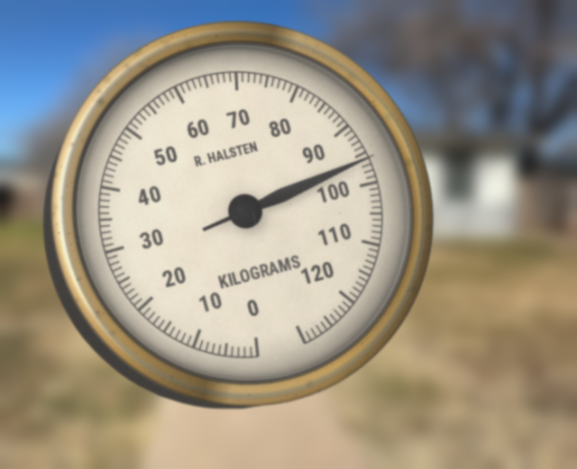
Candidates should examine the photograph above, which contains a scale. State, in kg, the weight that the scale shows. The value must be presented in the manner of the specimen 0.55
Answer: 96
